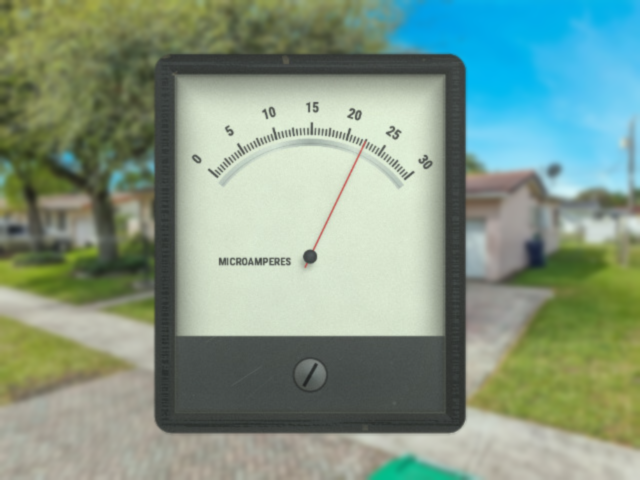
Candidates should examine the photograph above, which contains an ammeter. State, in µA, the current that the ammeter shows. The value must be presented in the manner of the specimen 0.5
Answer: 22.5
